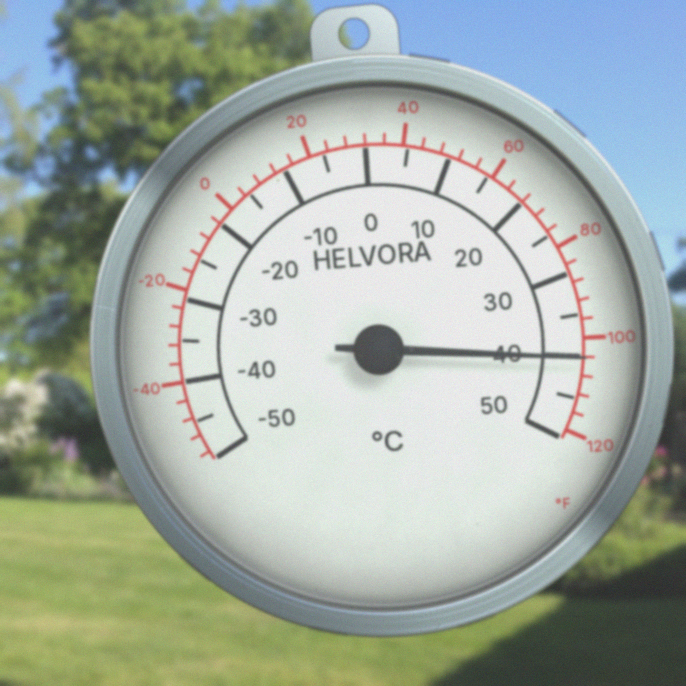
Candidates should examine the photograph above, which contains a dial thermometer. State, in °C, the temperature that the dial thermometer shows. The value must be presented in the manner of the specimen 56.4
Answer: 40
